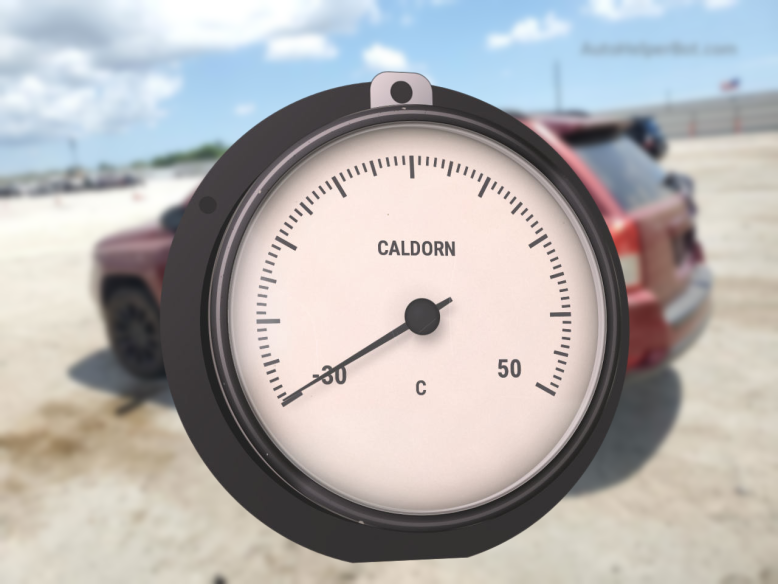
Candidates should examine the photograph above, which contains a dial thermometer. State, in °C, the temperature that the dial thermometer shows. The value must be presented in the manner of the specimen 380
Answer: -29.5
